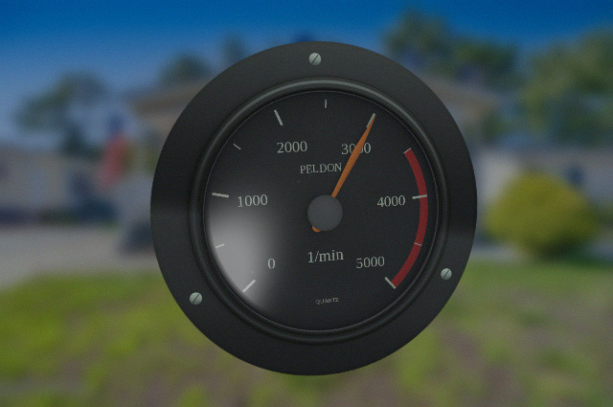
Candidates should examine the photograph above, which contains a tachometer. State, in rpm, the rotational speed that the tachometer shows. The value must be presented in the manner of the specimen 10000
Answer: 3000
